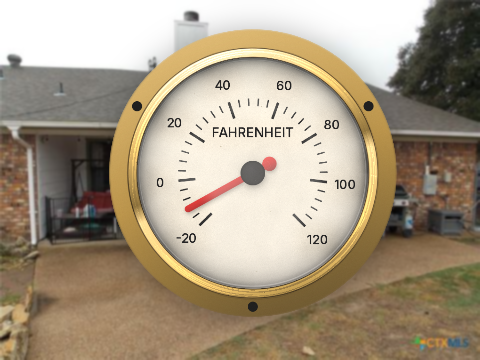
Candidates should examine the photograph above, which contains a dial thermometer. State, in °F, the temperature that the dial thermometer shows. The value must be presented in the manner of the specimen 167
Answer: -12
